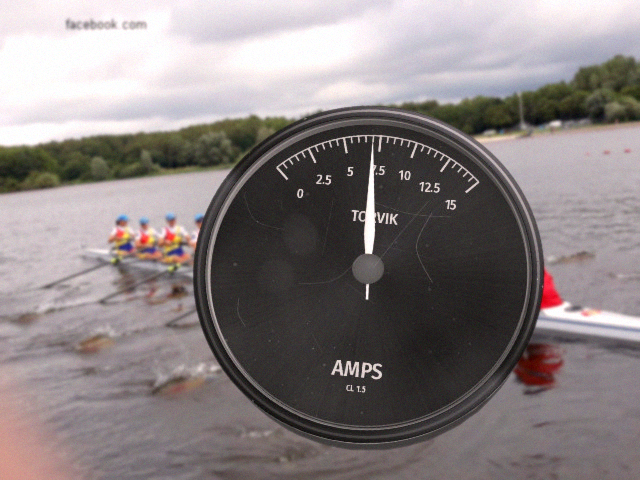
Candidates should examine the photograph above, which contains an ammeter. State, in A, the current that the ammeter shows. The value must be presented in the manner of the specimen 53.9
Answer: 7
